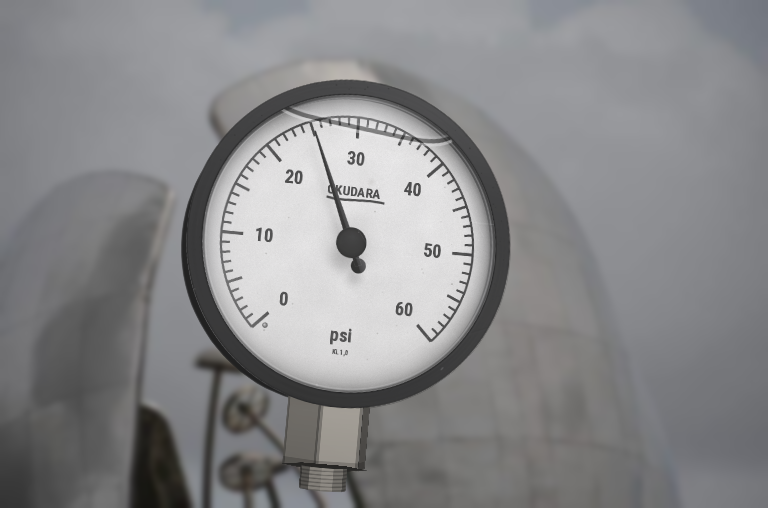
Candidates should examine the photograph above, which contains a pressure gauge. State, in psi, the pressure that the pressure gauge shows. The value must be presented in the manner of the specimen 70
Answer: 25
